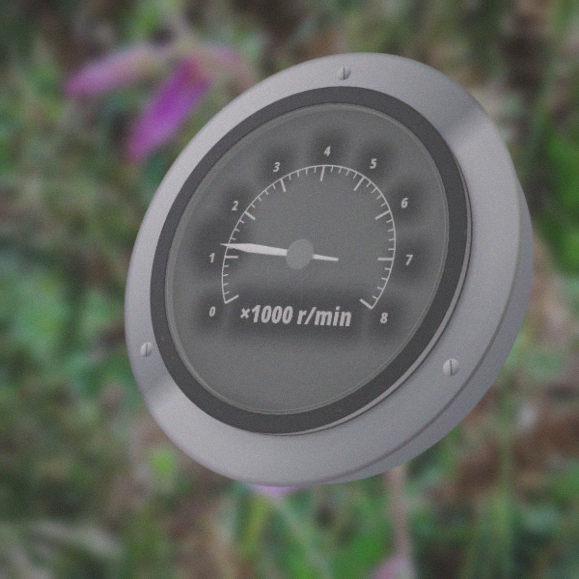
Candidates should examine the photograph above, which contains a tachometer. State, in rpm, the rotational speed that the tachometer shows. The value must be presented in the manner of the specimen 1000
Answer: 1200
